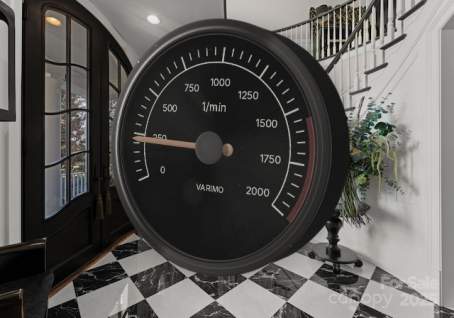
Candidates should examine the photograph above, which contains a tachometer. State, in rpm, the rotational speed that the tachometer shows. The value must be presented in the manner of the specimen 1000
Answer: 225
